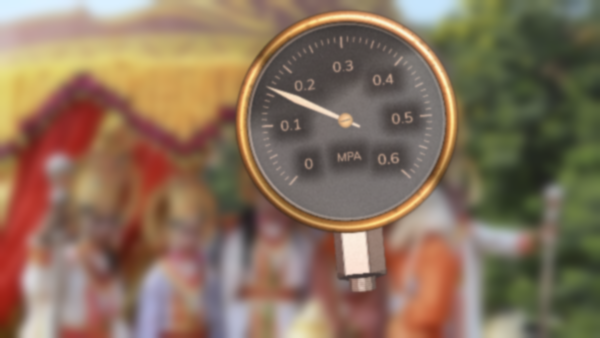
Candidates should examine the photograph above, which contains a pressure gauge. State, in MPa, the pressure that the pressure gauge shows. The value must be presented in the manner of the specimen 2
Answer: 0.16
